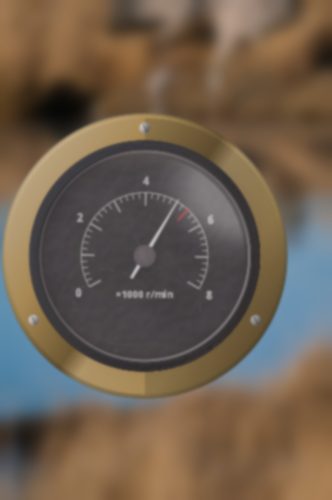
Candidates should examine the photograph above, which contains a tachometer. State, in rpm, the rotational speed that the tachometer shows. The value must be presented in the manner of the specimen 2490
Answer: 5000
